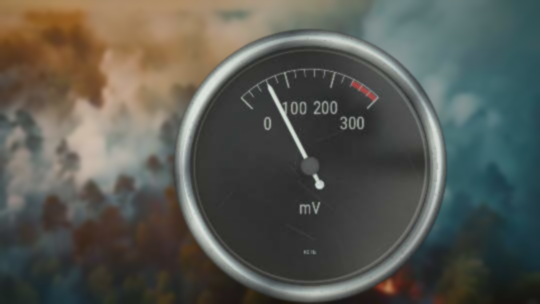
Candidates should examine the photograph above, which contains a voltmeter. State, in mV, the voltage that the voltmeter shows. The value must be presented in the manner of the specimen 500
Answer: 60
